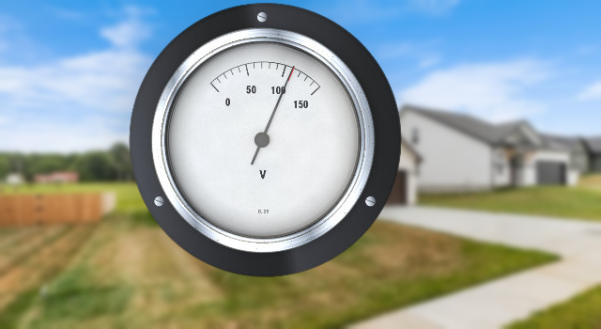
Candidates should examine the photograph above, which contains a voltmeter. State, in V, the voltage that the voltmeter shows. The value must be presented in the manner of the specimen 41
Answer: 110
